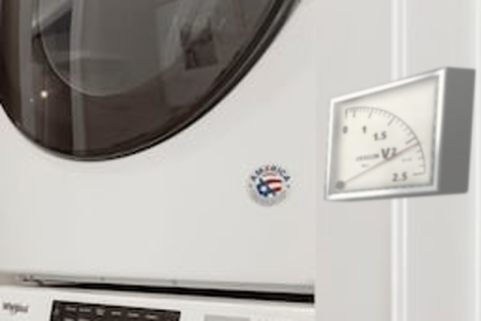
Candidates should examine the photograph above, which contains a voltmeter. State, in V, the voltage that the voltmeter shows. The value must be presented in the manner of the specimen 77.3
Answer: 2.1
